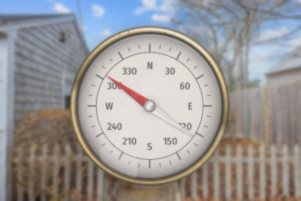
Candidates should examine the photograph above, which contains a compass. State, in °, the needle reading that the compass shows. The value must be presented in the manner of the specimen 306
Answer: 305
